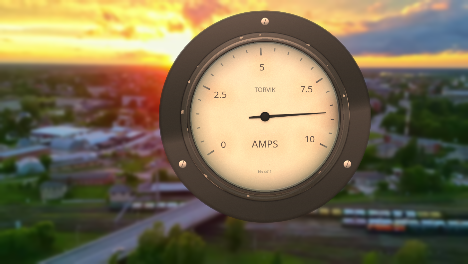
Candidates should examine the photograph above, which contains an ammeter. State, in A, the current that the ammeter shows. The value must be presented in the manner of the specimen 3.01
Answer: 8.75
